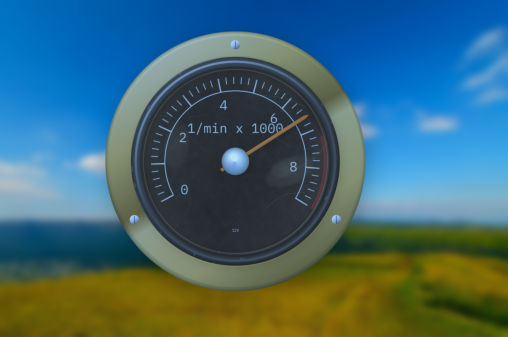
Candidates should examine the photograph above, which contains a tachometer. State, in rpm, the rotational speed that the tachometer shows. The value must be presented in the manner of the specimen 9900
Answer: 6600
